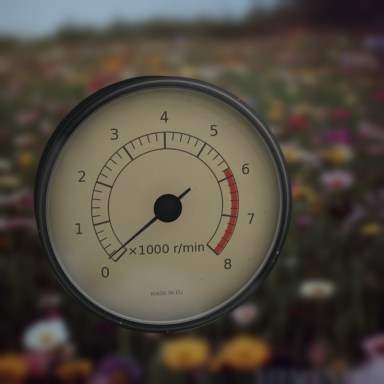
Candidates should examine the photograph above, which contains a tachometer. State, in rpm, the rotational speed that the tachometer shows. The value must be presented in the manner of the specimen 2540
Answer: 200
